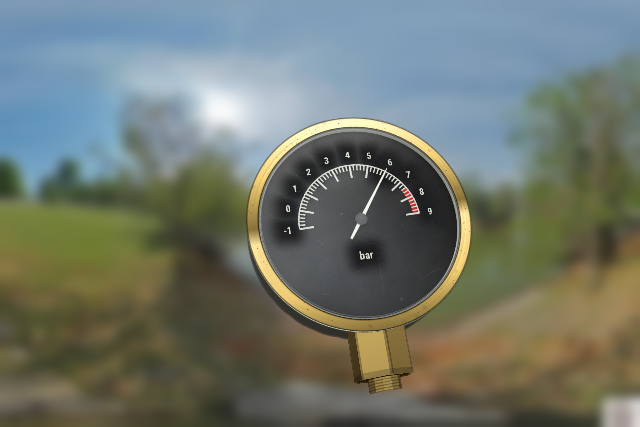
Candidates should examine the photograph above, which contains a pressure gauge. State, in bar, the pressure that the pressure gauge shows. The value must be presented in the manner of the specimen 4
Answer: 6
